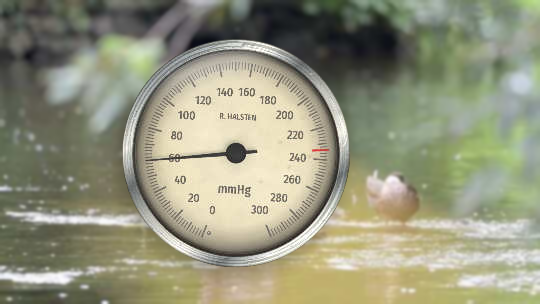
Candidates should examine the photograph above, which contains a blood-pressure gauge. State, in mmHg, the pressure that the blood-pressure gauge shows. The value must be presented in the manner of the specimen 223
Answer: 60
